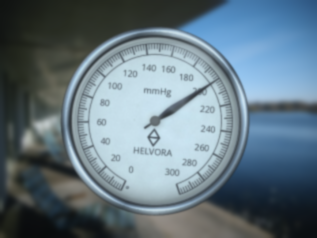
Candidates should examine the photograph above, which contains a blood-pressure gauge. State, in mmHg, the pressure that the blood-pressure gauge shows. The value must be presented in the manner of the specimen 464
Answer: 200
